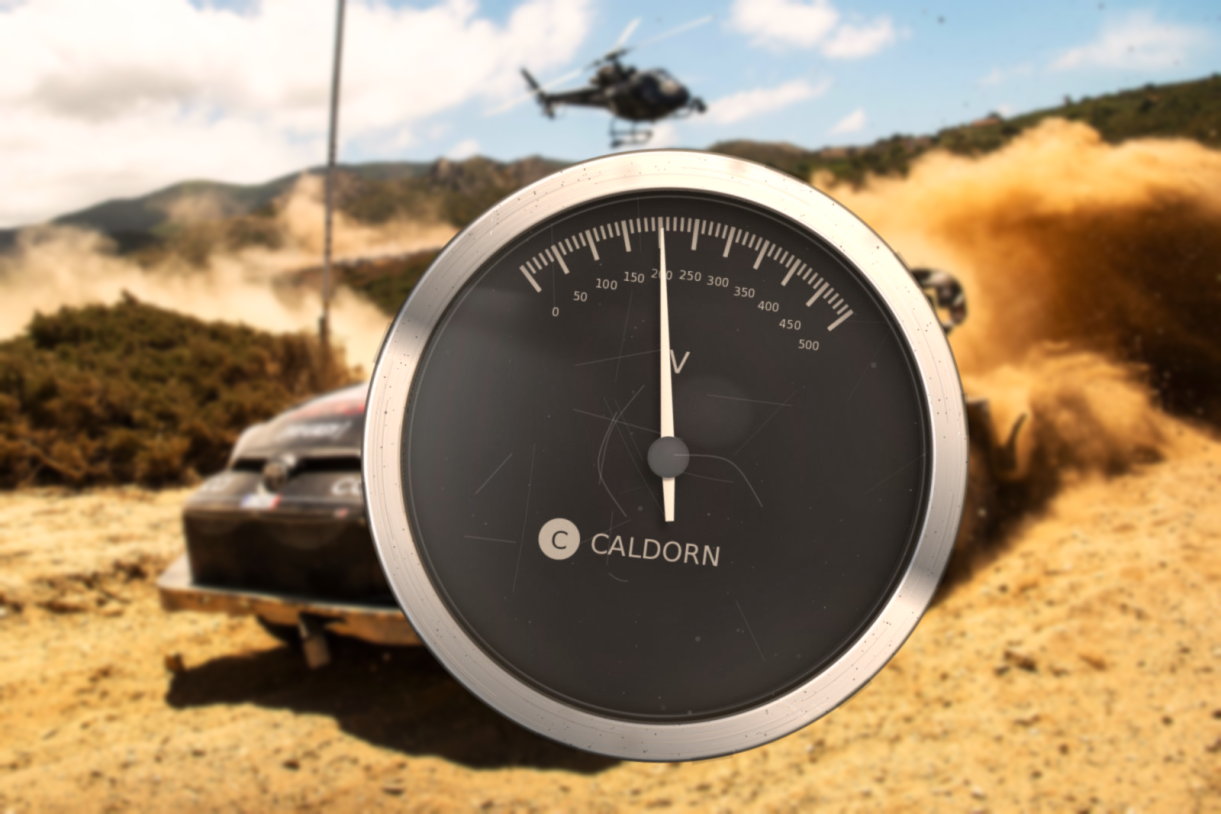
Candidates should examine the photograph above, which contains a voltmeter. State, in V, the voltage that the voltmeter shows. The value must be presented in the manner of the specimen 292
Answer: 200
